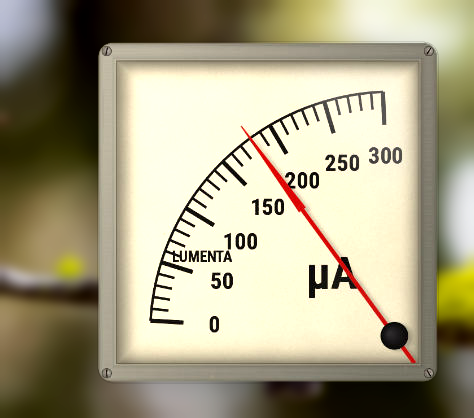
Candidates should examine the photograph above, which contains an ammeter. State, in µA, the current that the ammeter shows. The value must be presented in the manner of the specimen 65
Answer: 180
